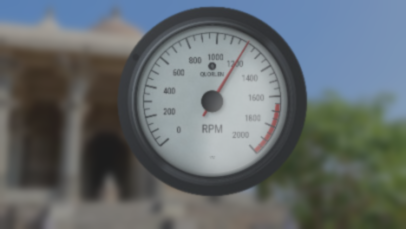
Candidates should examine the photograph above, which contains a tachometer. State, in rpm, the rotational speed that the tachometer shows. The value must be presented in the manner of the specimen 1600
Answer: 1200
